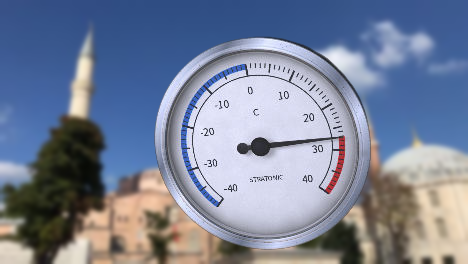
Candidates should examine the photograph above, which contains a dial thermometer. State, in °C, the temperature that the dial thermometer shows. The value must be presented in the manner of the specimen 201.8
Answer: 27
